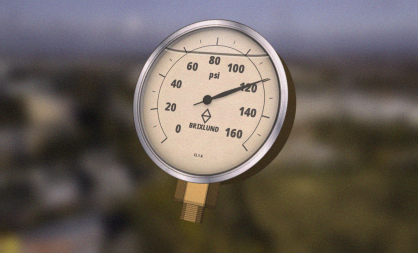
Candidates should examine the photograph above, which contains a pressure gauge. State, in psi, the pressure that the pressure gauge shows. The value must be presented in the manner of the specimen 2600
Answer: 120
